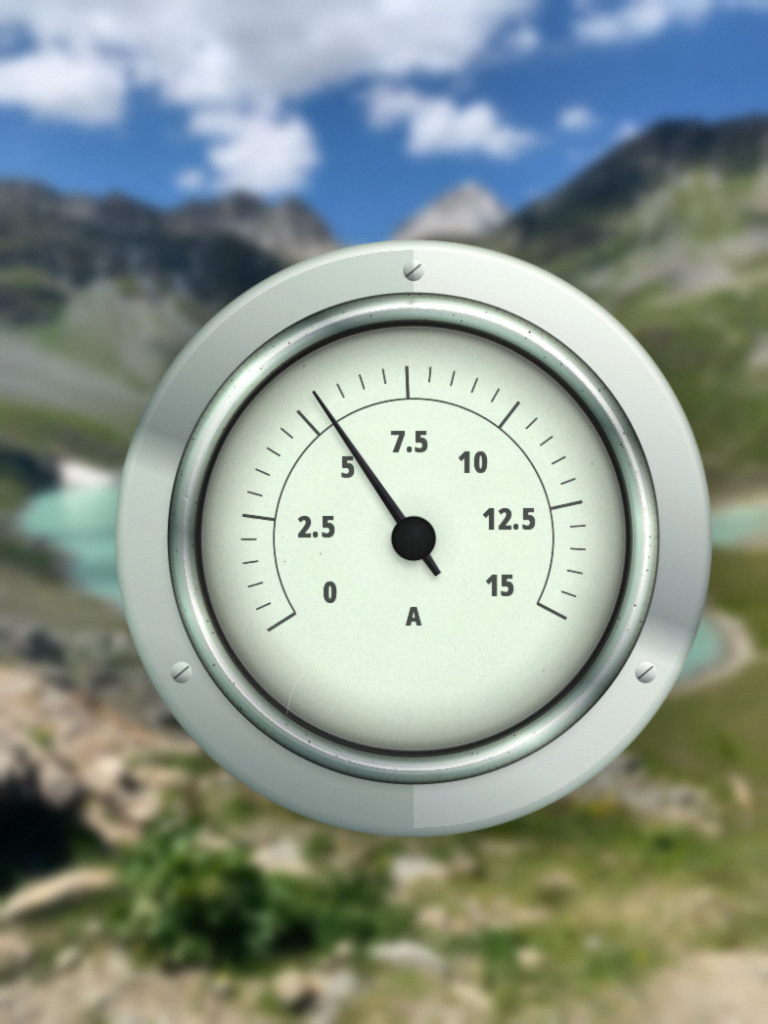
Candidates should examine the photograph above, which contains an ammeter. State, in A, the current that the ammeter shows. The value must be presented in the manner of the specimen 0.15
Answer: 5.5
